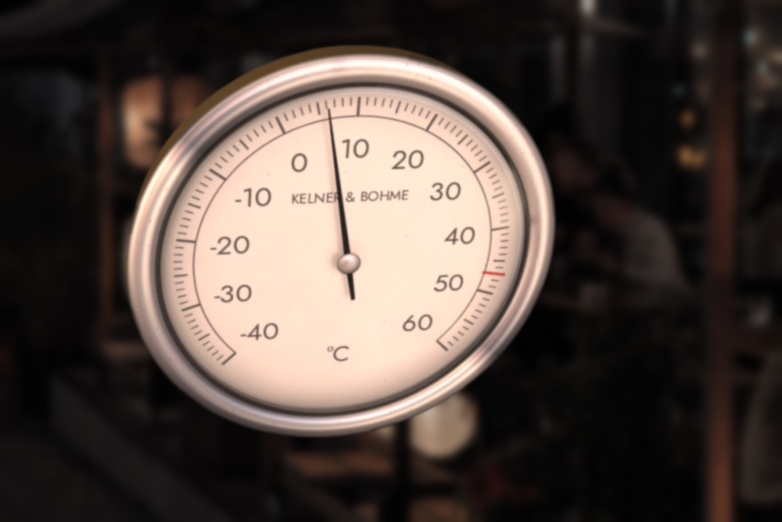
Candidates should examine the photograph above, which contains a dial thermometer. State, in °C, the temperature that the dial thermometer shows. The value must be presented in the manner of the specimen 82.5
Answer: 6
